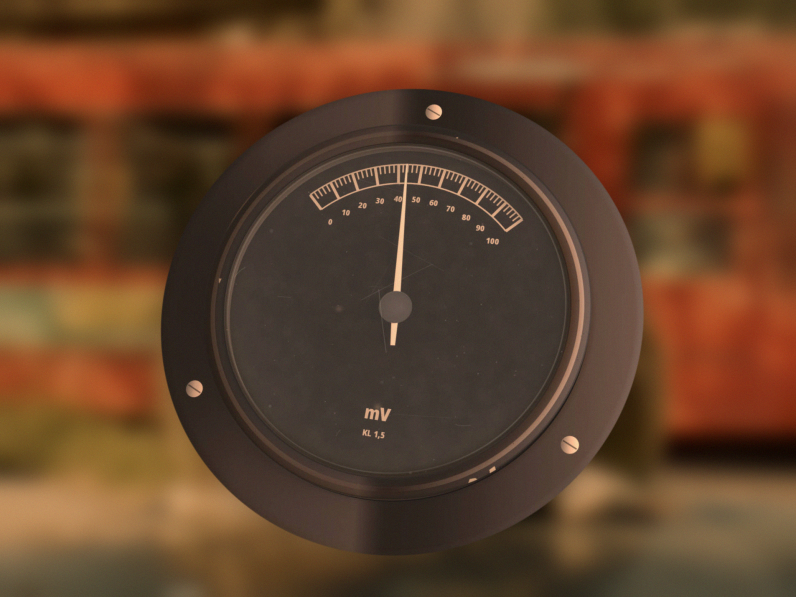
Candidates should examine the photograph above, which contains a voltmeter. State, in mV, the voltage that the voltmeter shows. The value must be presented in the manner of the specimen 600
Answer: 44
